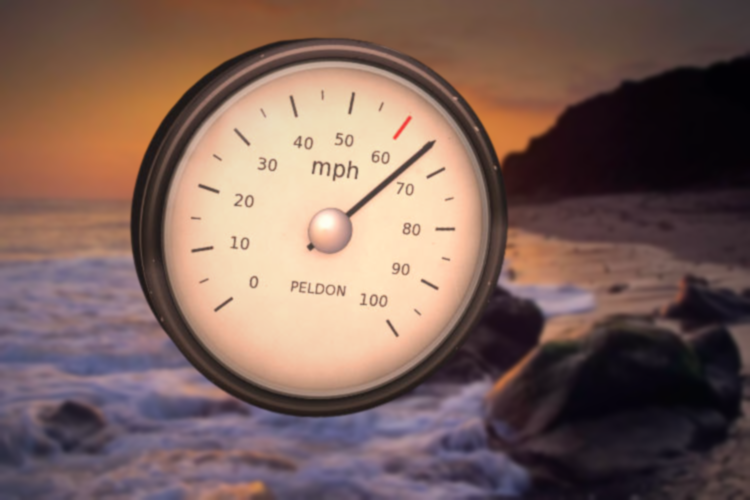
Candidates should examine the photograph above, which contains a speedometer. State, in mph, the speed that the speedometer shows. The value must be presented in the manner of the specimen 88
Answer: 65
